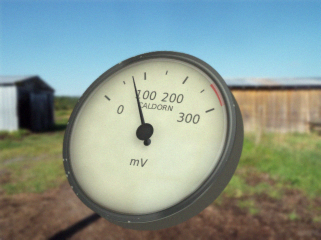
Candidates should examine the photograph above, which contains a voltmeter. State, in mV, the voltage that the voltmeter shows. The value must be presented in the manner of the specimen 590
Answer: 75
